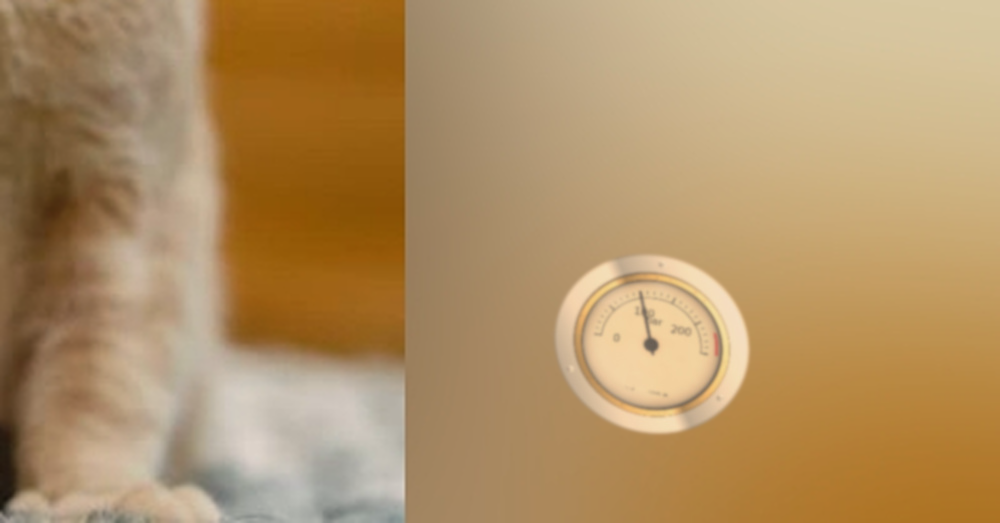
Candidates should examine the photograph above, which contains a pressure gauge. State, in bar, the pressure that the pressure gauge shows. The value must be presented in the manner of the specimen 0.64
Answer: 100
